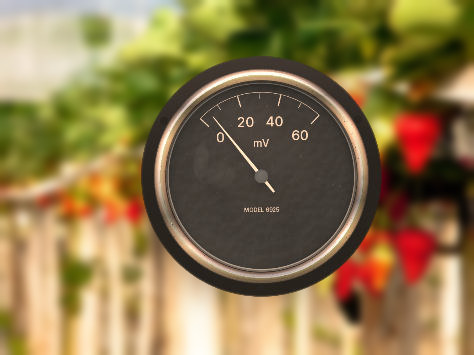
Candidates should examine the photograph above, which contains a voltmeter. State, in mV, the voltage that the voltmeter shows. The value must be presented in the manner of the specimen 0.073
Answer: 5
